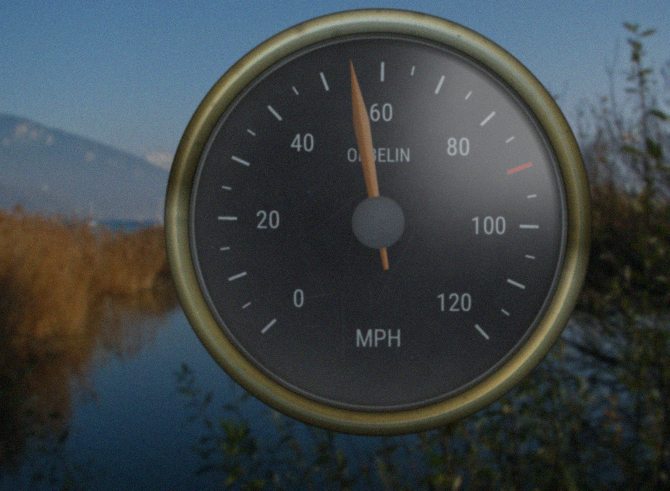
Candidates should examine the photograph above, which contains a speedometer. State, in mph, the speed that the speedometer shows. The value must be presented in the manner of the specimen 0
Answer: 55
